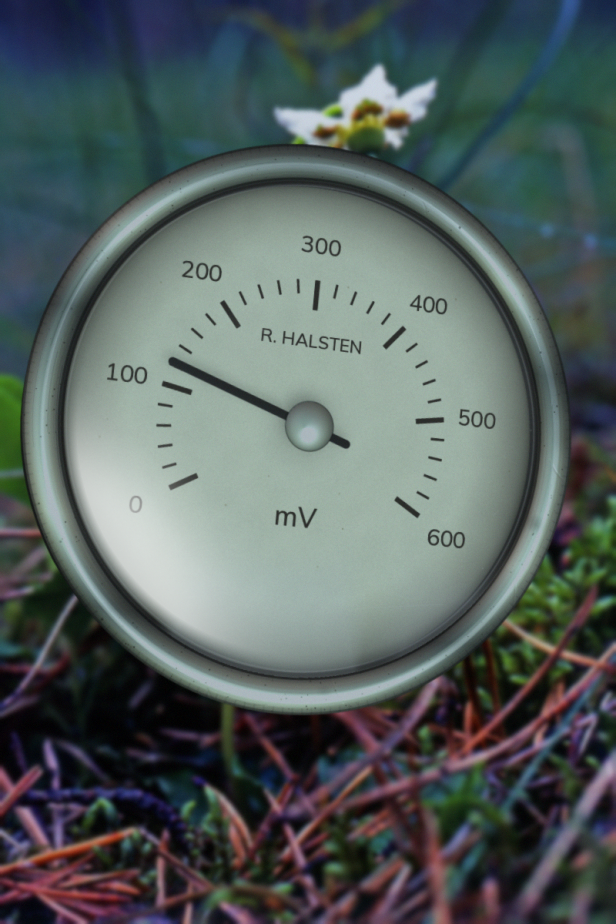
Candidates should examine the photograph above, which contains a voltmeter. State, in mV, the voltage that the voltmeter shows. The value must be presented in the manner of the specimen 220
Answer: 120
